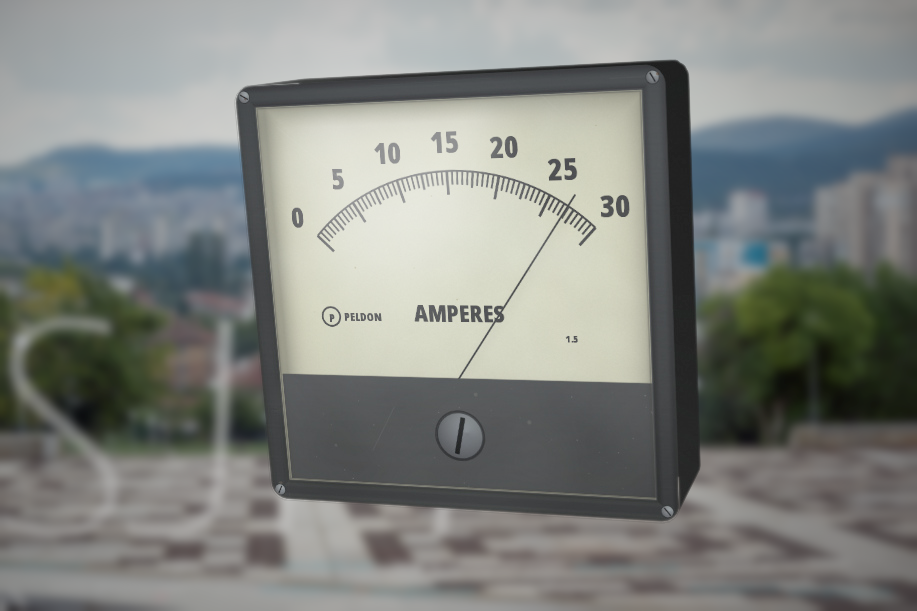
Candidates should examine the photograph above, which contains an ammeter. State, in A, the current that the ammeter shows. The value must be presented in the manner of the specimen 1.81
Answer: 27
